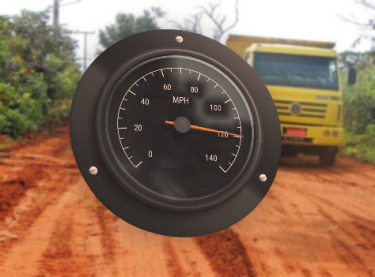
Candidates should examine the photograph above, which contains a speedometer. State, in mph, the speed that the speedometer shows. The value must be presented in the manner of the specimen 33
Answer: 120
